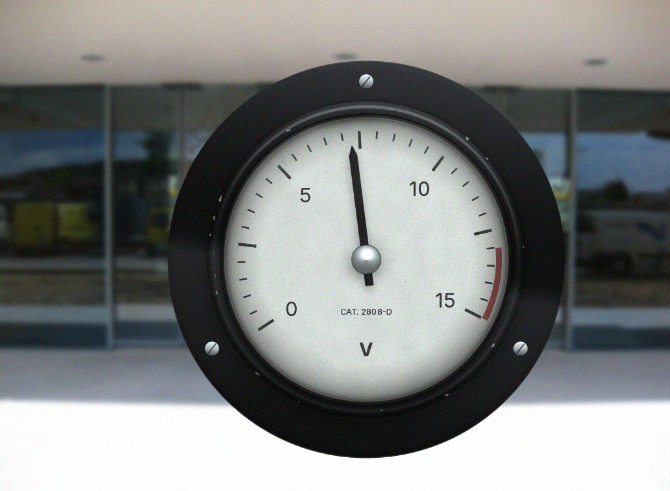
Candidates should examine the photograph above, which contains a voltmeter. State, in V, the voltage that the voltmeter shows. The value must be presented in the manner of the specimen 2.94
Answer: 7.25
